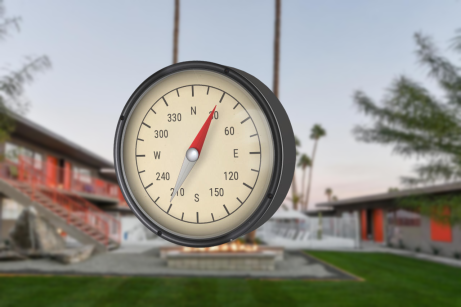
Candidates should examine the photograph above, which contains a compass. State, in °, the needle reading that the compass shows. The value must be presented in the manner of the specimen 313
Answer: 30
